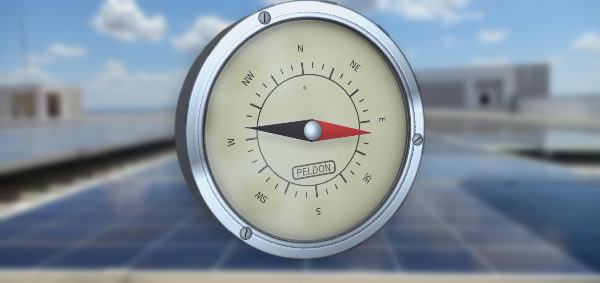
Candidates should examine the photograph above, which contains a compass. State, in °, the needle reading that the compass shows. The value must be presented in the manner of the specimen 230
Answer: 100
